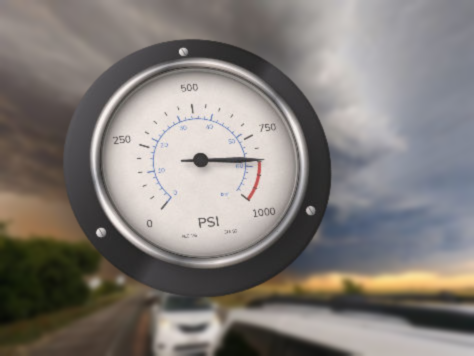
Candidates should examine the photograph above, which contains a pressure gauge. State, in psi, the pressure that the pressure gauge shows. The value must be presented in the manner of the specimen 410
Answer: 850
